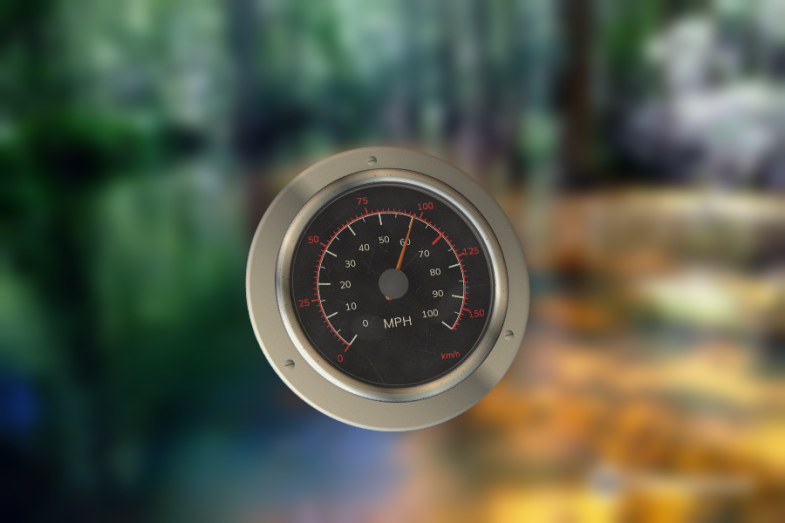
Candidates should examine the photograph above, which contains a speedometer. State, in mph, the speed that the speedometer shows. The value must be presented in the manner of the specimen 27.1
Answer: 60
